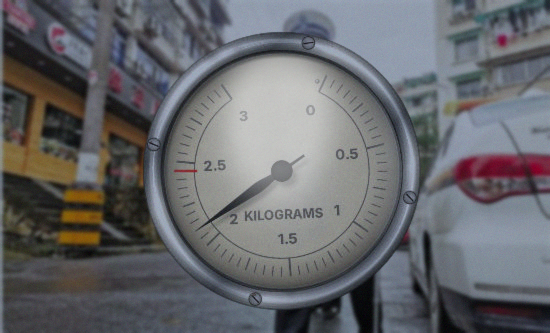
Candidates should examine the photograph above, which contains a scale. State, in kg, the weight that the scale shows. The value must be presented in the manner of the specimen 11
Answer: 2.1
